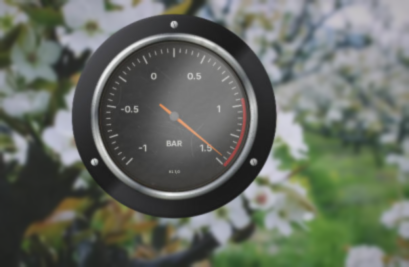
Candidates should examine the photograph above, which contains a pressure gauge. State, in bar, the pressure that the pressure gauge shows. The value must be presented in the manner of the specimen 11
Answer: 1.45
